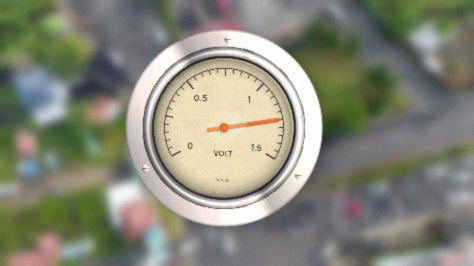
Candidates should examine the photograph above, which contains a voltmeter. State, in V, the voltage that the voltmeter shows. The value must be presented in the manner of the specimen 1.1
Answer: 1.25
